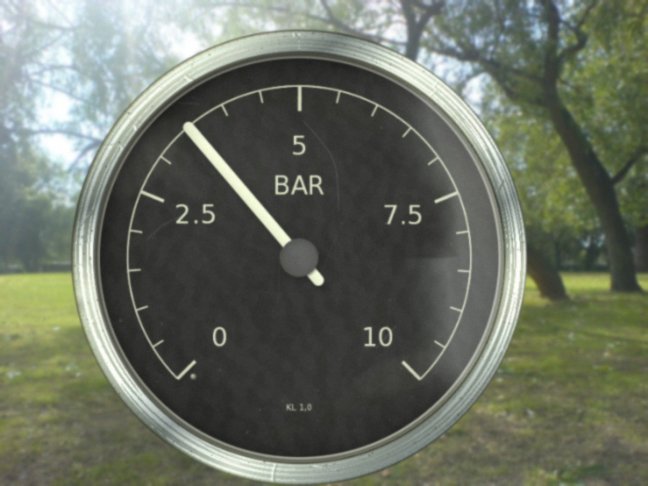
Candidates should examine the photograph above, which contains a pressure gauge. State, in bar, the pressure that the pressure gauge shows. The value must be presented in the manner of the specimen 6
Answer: 3.5
